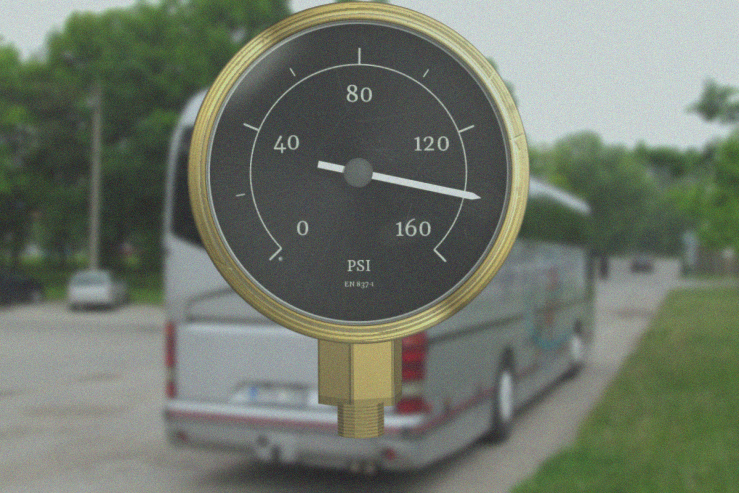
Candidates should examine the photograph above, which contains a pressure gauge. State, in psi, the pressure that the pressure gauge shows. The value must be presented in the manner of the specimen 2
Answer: 140
